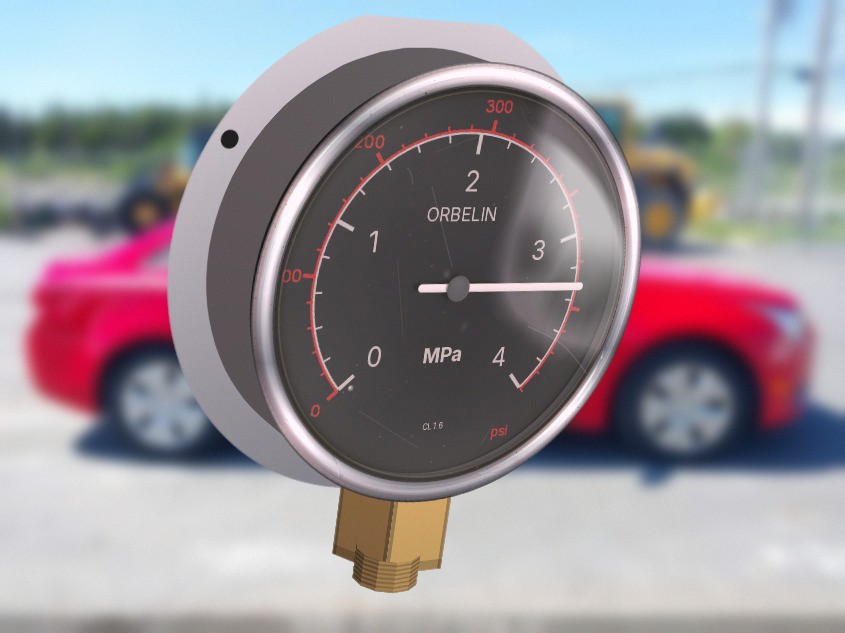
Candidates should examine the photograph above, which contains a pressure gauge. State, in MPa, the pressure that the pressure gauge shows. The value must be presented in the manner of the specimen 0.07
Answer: 3.3
